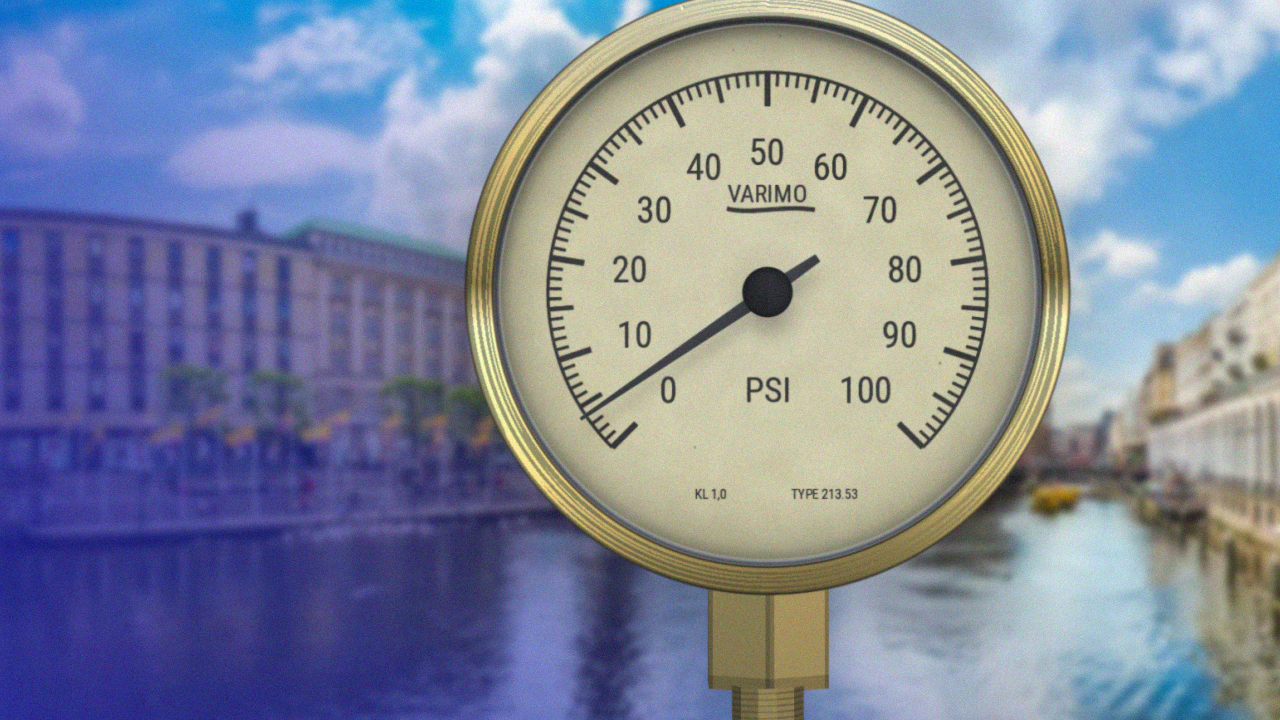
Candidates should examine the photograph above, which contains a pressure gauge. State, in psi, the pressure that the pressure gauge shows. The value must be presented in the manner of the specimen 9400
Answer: 4
